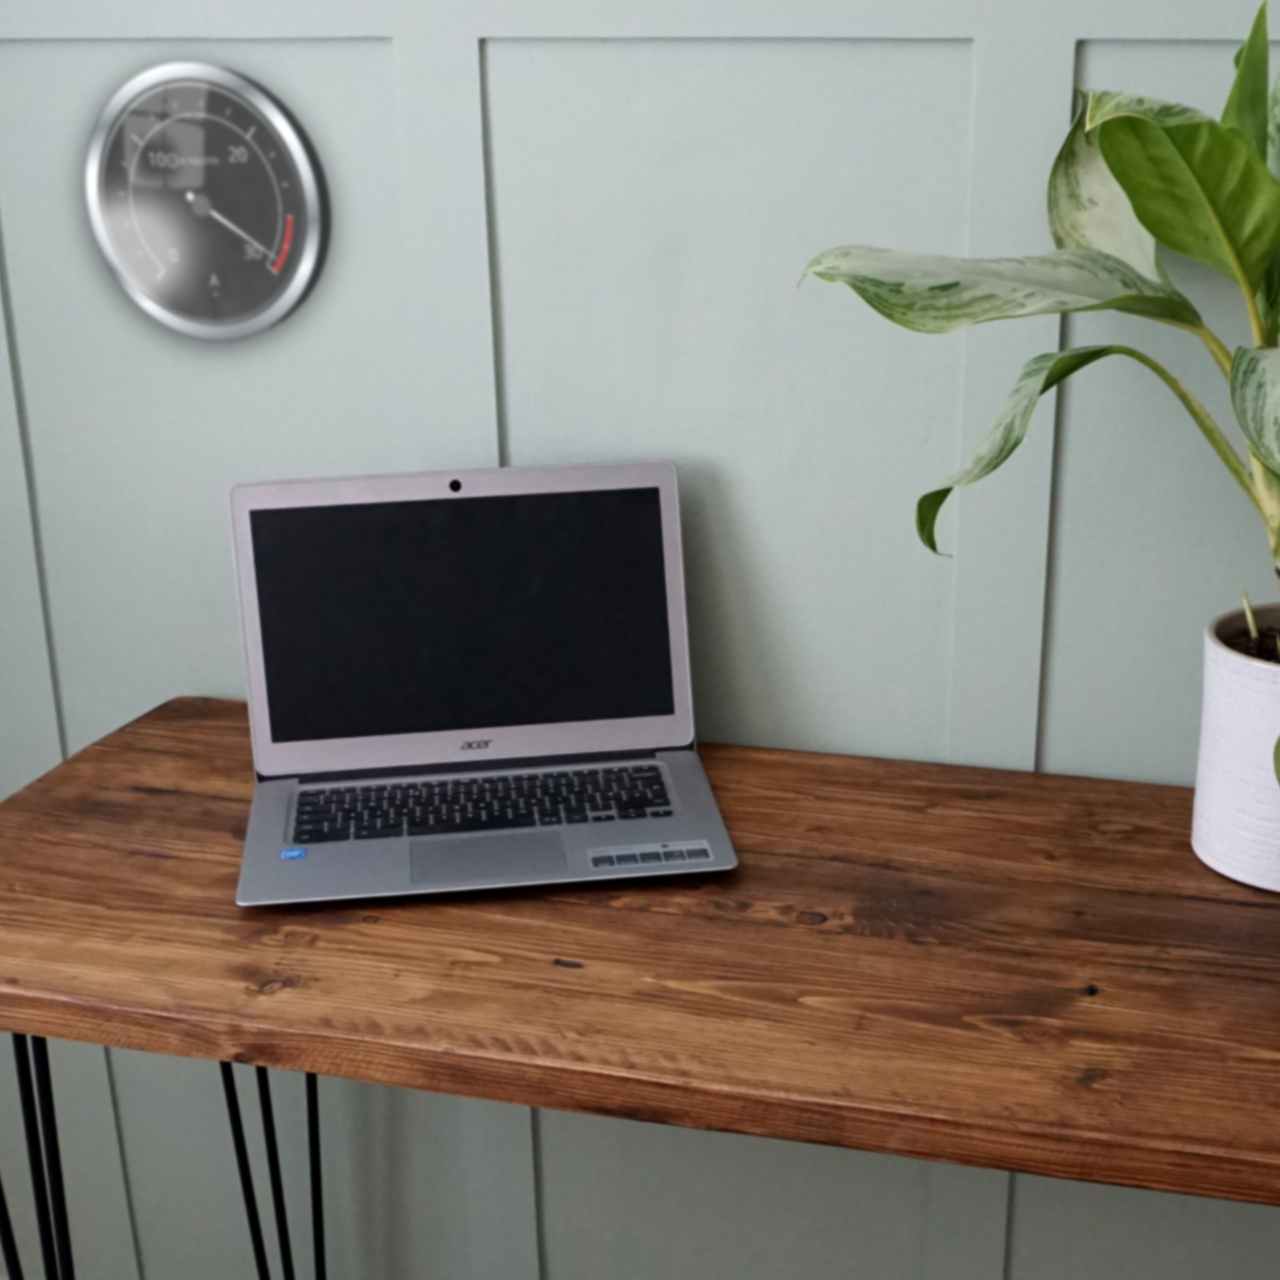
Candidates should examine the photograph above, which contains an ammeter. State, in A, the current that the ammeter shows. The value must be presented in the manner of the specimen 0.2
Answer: 29
